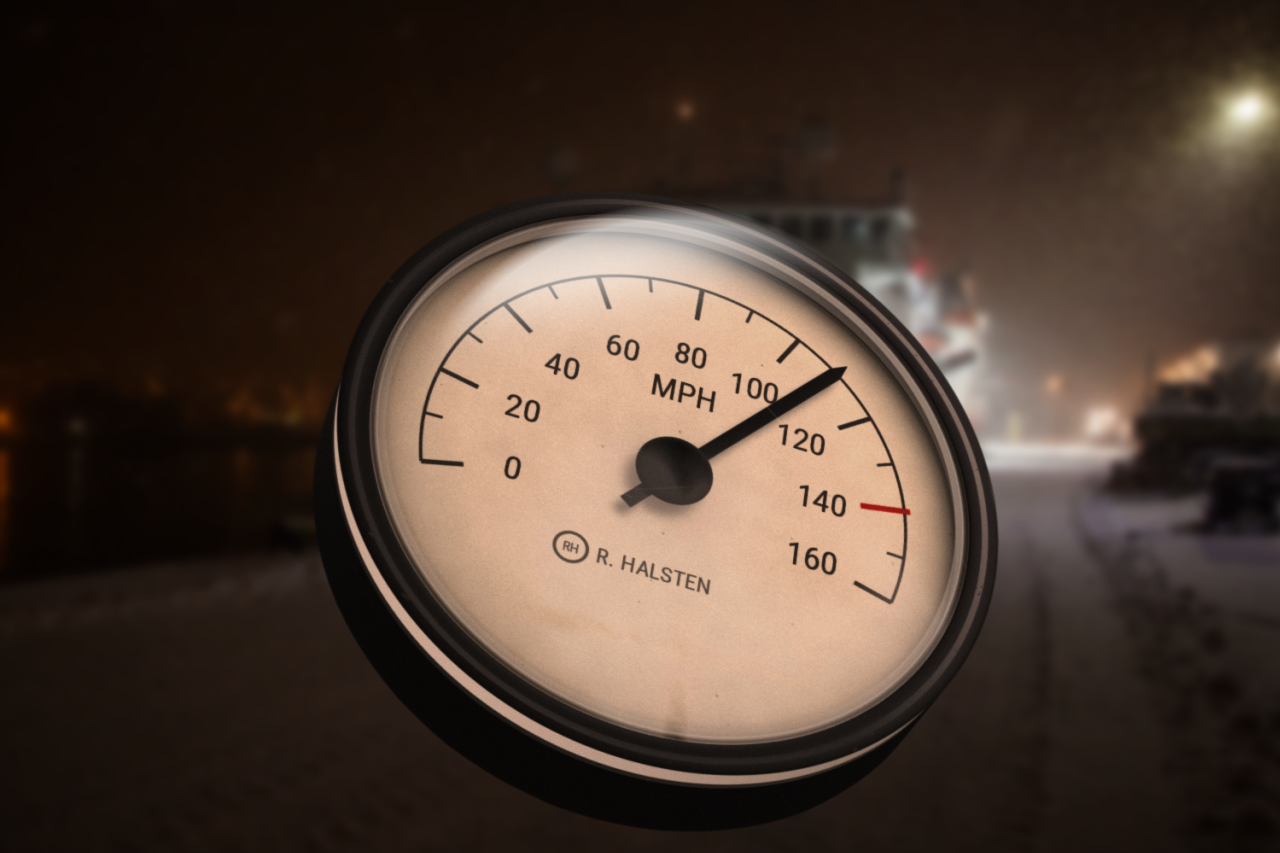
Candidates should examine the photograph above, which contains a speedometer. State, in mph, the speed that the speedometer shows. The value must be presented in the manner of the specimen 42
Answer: 110
